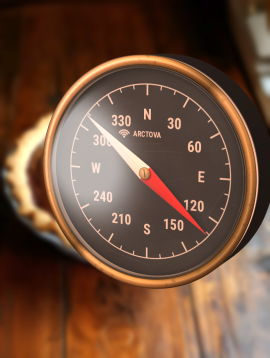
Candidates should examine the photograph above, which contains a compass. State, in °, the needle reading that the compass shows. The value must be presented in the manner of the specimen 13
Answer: 130
